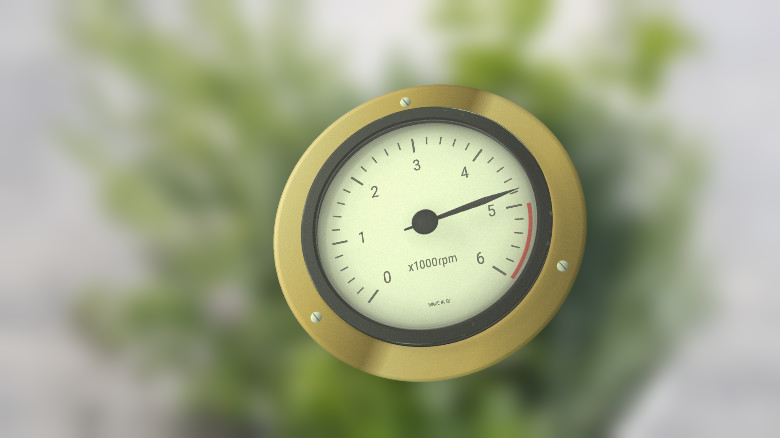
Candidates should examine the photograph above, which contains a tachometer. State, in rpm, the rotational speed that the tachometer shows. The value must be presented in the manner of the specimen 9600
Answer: 4800
